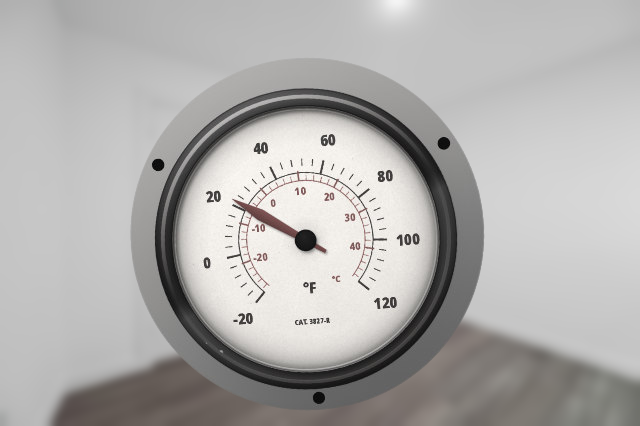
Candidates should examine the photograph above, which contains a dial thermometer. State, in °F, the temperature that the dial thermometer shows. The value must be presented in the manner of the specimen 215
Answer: 22
